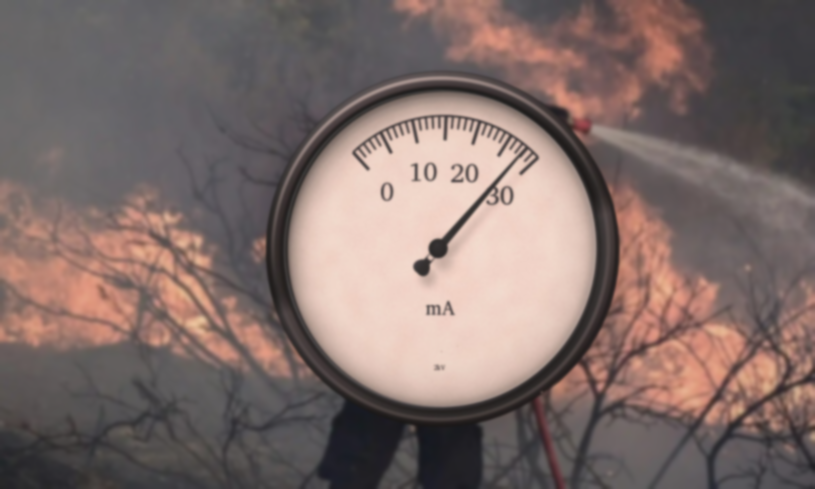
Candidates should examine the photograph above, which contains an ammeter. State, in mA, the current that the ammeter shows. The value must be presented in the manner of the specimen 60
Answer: 28
